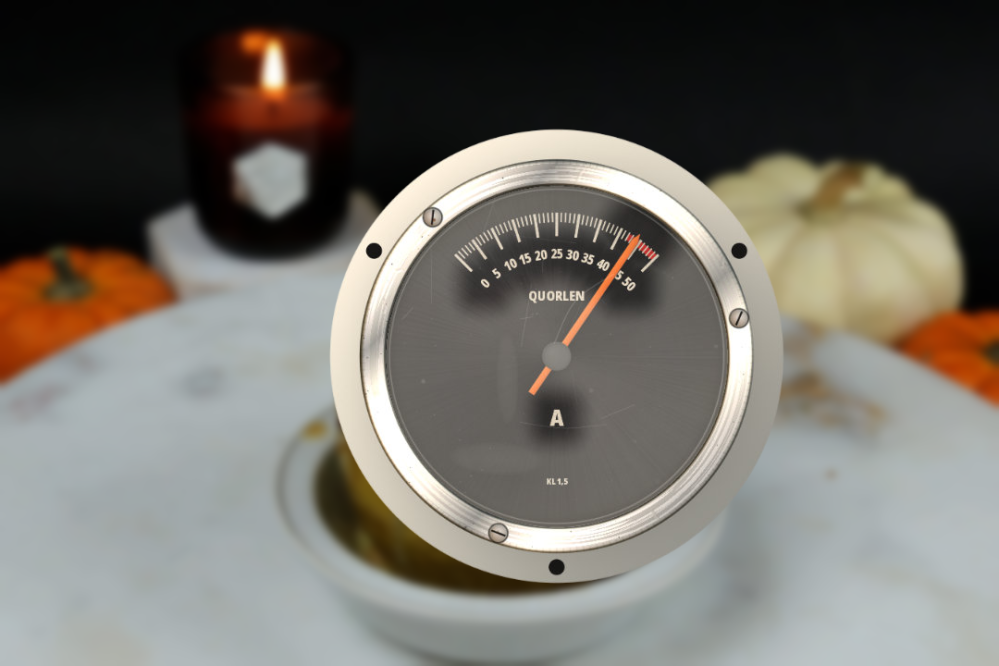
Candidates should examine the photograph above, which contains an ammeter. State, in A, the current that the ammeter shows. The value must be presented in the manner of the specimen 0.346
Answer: 44
